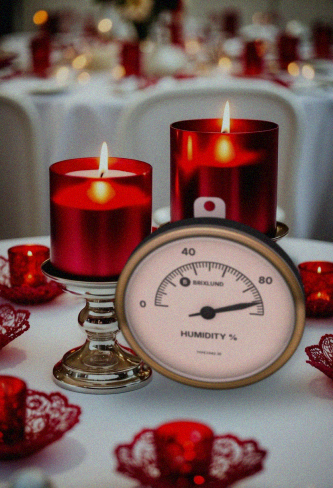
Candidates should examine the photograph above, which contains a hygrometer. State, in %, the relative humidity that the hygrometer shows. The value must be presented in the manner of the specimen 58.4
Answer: 90
